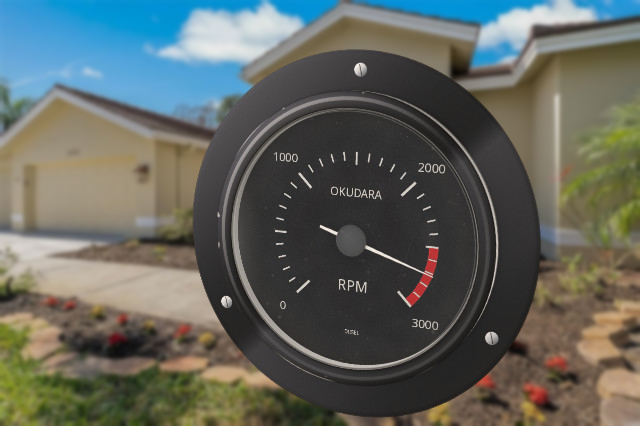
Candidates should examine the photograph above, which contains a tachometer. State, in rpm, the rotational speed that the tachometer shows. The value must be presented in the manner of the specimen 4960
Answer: 2700
